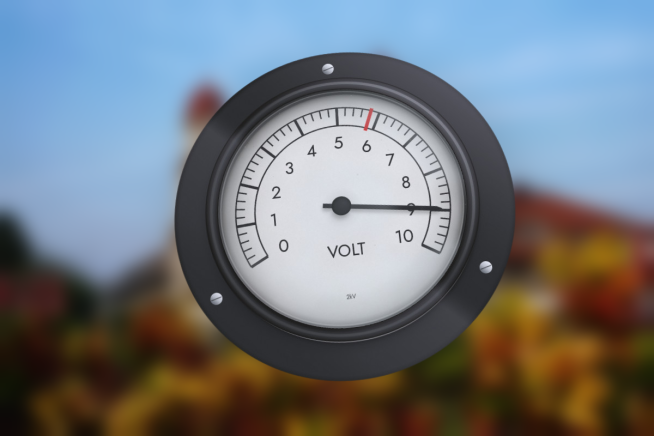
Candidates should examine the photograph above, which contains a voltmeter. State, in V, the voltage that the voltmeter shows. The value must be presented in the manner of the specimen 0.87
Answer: 9
